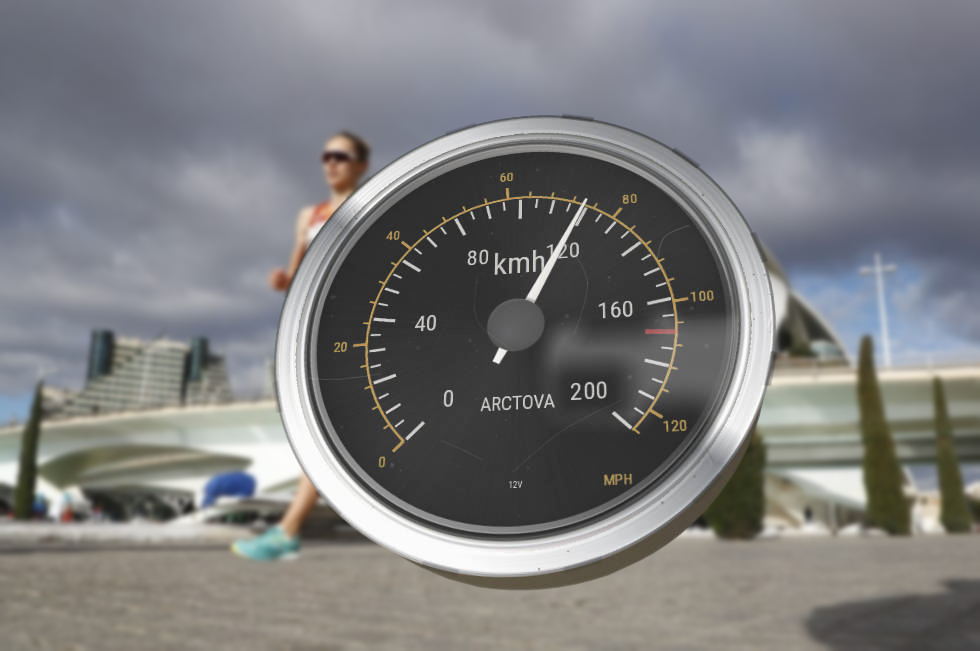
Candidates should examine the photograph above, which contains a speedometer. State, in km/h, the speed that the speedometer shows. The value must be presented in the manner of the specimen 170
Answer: 120
